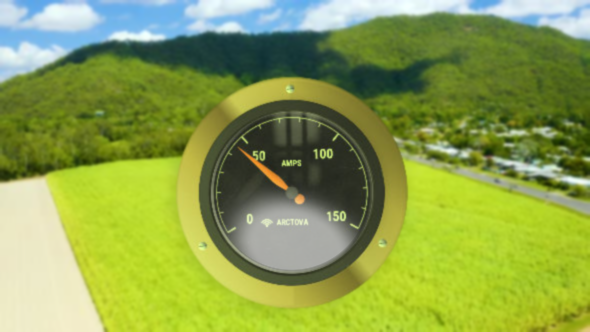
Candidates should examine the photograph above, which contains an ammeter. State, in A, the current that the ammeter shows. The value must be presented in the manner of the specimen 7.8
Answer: 45
